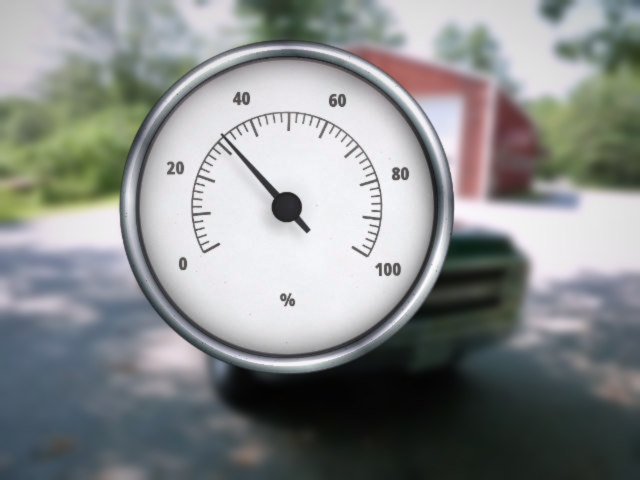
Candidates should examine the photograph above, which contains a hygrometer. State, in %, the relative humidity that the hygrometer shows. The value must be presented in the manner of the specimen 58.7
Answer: 32
